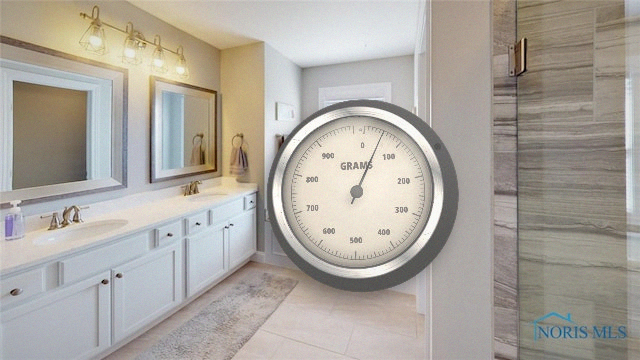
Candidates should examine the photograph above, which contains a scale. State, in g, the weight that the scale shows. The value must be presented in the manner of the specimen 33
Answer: 50
